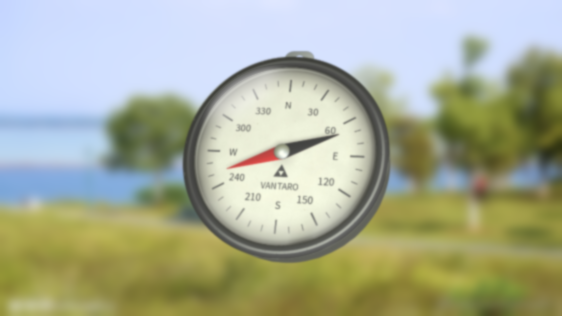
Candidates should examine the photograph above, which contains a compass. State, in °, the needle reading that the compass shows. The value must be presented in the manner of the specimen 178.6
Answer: 250
